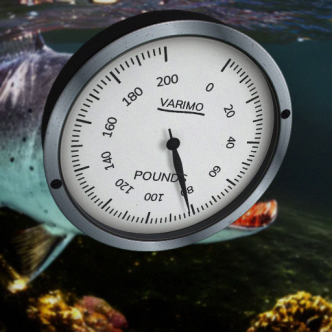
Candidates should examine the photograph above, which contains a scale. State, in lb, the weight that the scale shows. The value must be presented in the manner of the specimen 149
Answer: 82
